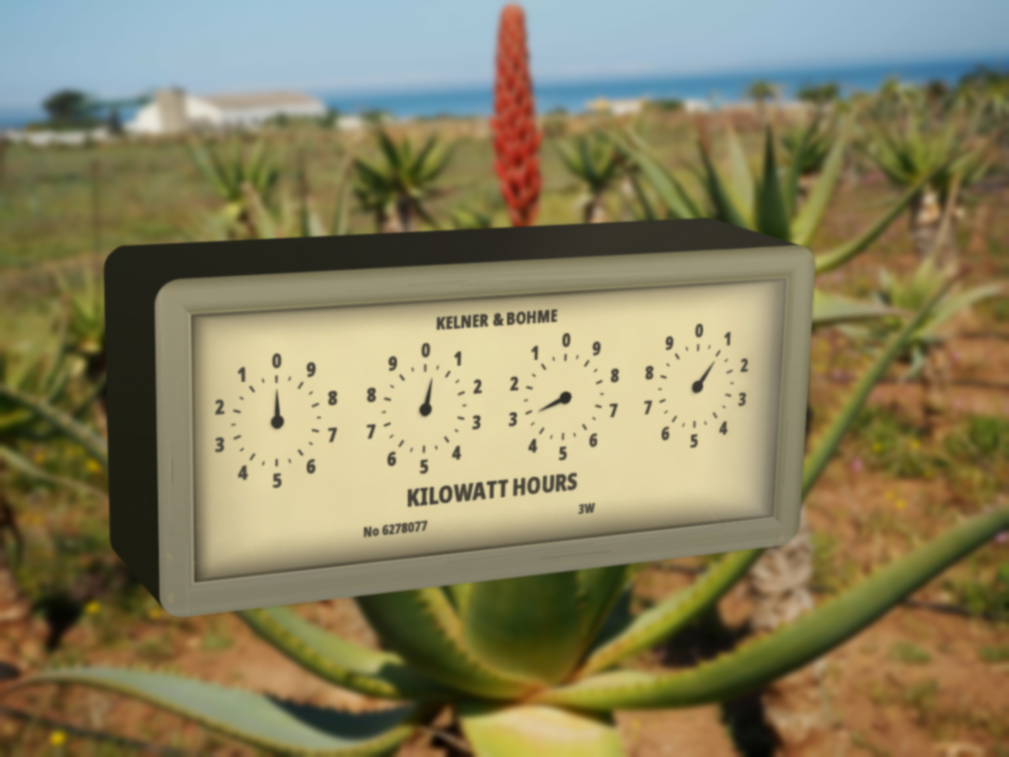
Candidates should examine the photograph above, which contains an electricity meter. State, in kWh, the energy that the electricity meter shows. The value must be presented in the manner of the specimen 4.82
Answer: 31
